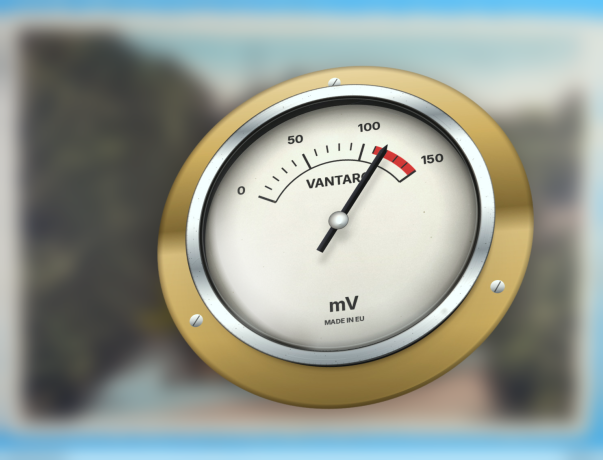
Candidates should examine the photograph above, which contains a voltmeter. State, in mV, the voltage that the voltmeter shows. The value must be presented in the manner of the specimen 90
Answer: 120
